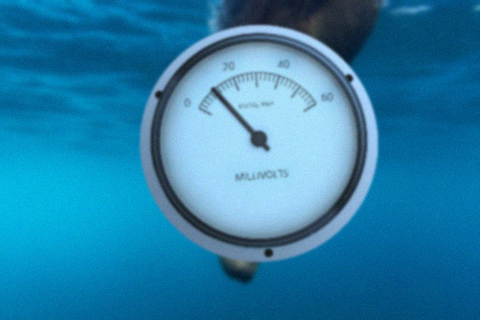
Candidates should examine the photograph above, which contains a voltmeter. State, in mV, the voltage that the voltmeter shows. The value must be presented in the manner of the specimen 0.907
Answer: 10
